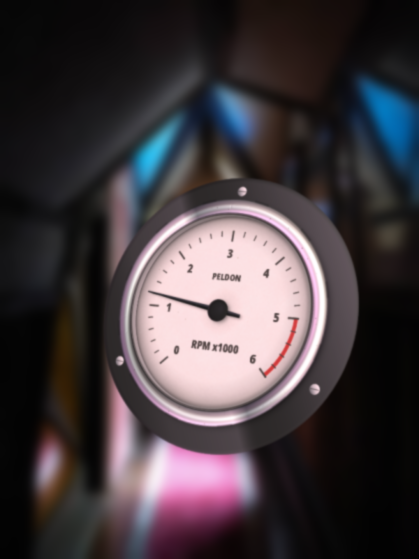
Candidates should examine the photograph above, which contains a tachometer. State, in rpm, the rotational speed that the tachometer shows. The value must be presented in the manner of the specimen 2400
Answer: 1200
